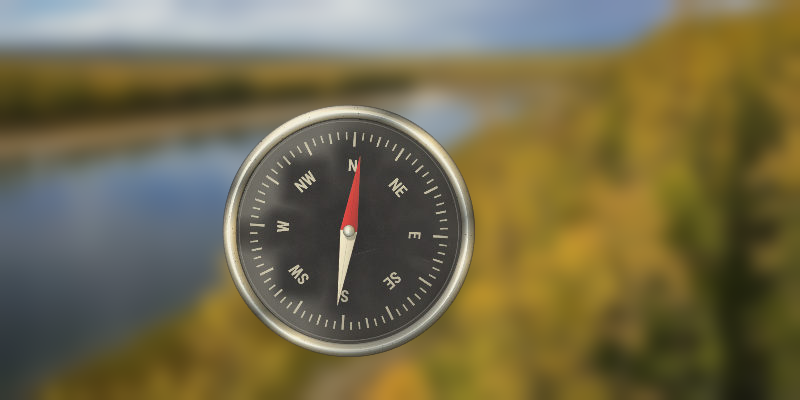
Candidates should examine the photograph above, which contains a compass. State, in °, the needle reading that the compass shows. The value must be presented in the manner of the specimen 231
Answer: 5
